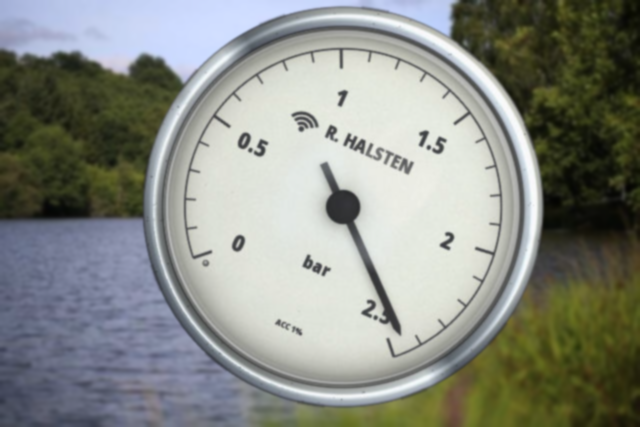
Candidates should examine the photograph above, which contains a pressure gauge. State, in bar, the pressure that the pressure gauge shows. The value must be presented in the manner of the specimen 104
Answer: 2.45
